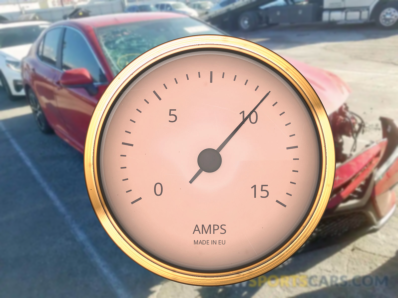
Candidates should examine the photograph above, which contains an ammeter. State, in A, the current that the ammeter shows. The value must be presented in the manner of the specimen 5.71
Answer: 10
